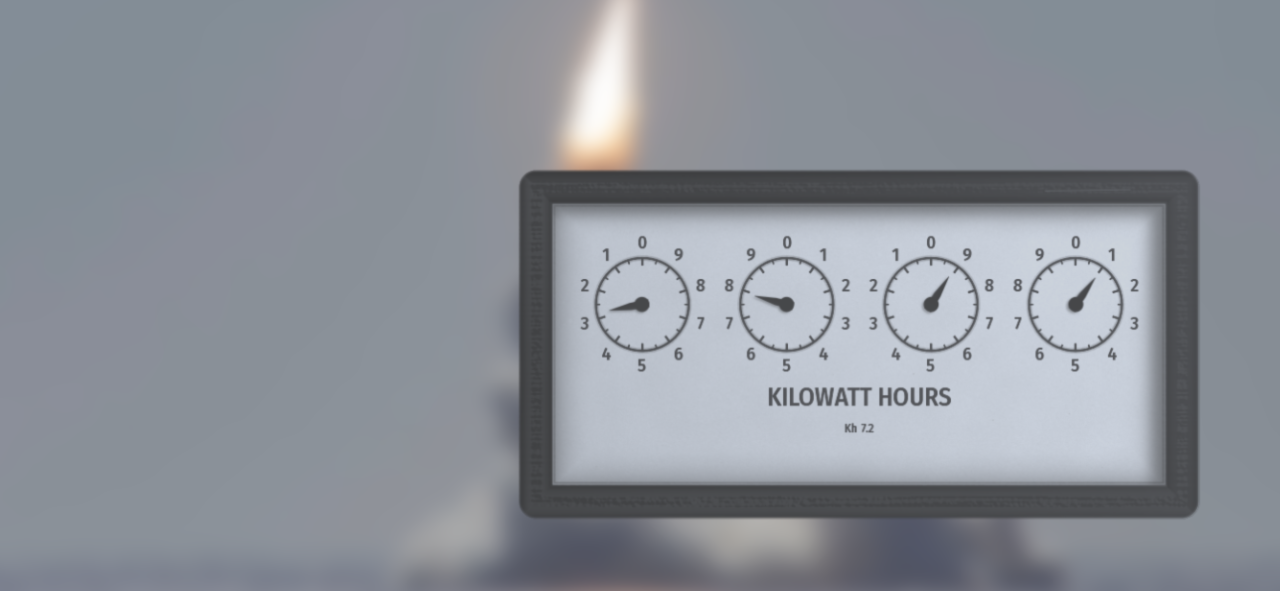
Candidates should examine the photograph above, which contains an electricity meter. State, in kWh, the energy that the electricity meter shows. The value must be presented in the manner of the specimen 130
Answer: 2791
